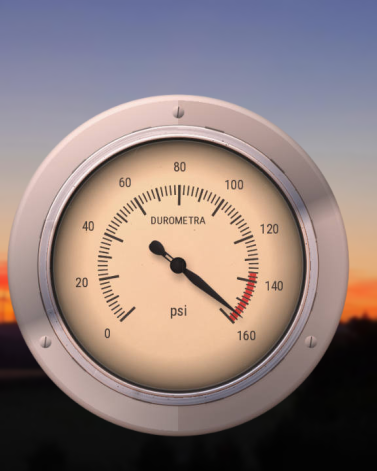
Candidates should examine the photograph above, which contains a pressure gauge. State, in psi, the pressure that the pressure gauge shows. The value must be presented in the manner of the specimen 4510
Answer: 156
